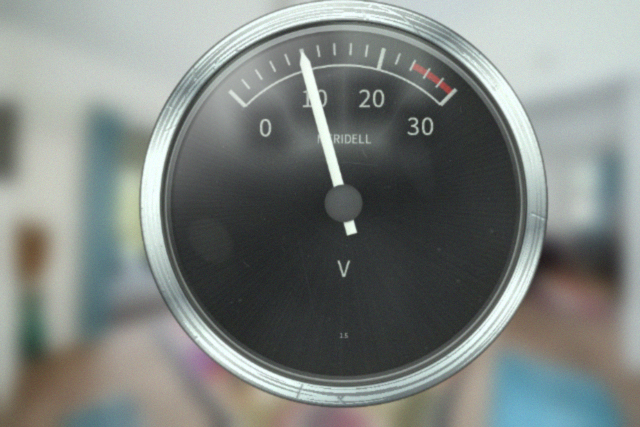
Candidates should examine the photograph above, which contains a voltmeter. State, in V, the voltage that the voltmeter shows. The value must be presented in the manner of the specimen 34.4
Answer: 10
